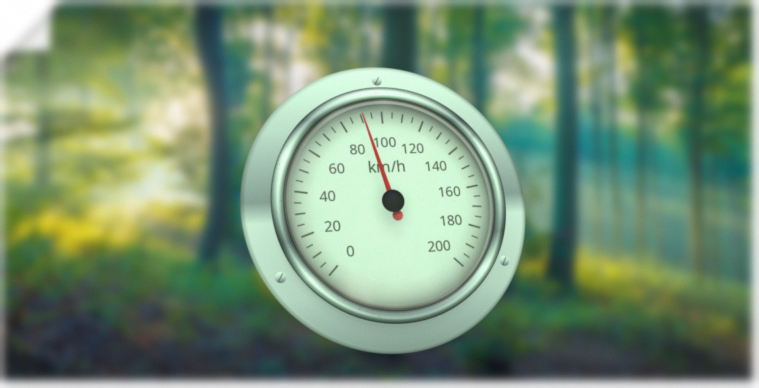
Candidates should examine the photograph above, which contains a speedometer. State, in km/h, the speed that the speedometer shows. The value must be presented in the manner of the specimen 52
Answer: 90
